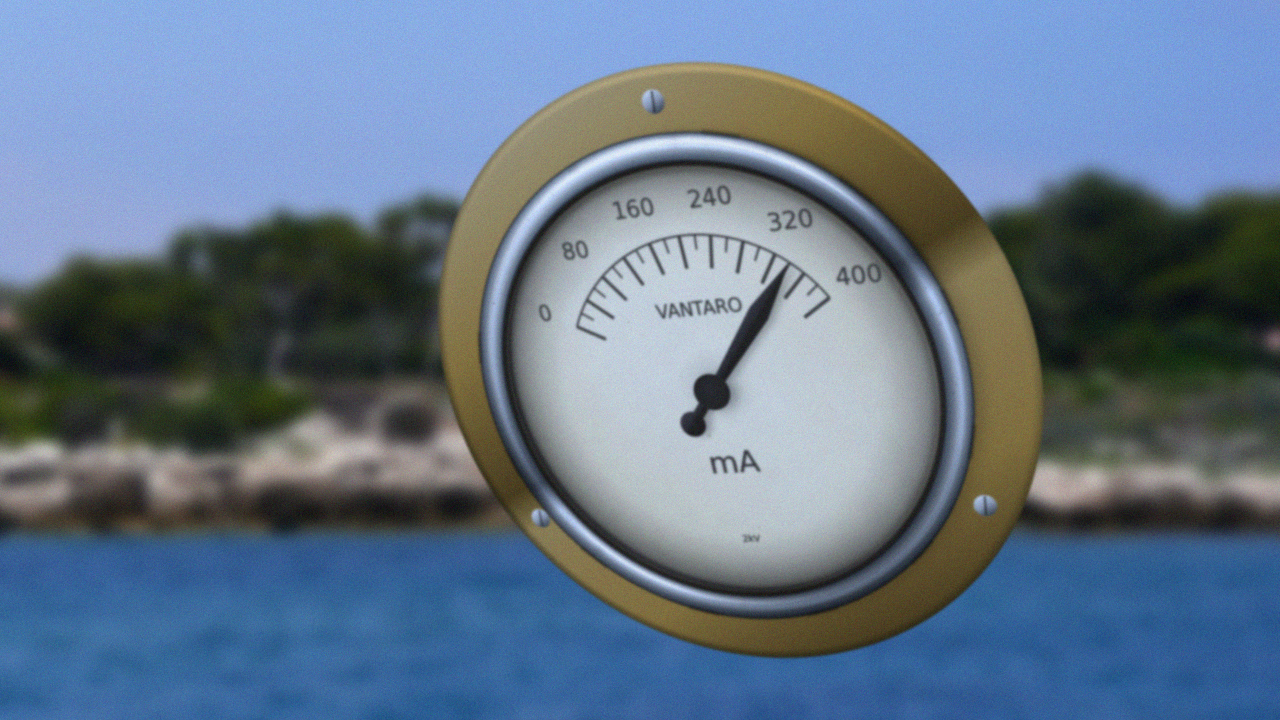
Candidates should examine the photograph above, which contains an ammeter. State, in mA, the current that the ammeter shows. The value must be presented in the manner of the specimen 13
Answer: 340
